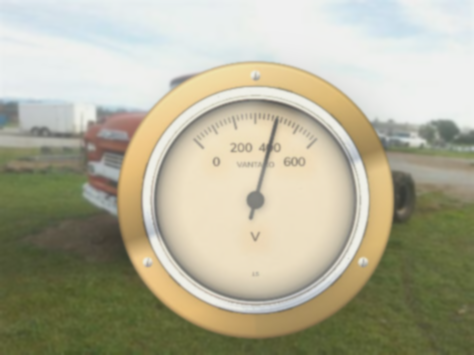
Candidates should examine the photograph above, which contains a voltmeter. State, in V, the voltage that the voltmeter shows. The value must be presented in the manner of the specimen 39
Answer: 400
